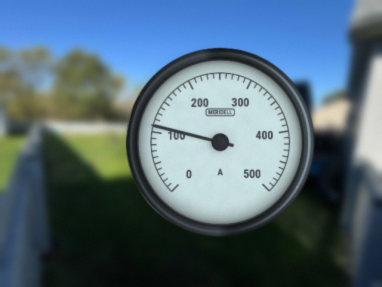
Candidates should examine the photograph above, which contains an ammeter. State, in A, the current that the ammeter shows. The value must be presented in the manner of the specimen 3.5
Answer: 110
